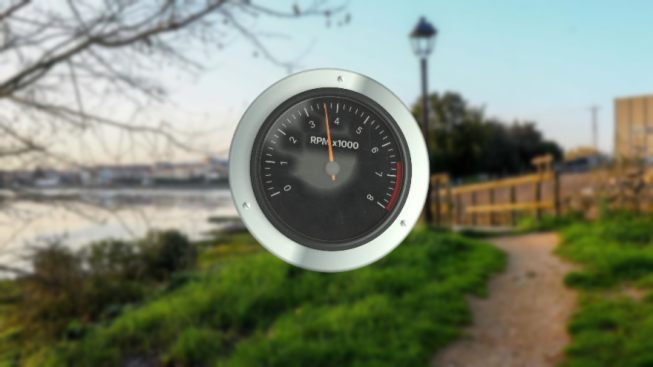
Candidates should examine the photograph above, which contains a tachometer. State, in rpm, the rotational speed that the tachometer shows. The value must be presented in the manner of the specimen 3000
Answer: 3600
